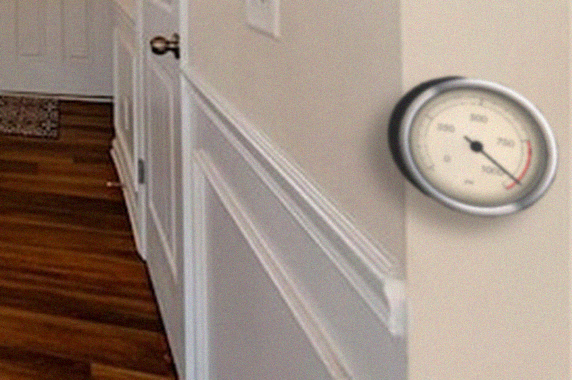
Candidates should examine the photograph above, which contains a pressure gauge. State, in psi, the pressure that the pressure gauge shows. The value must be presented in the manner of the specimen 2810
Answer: 950
